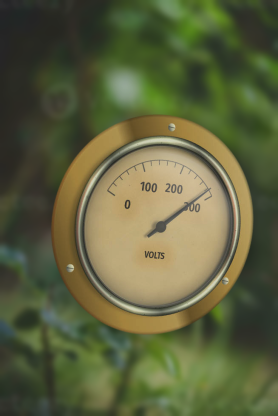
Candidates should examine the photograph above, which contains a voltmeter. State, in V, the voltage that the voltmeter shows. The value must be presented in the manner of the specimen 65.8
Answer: 280
